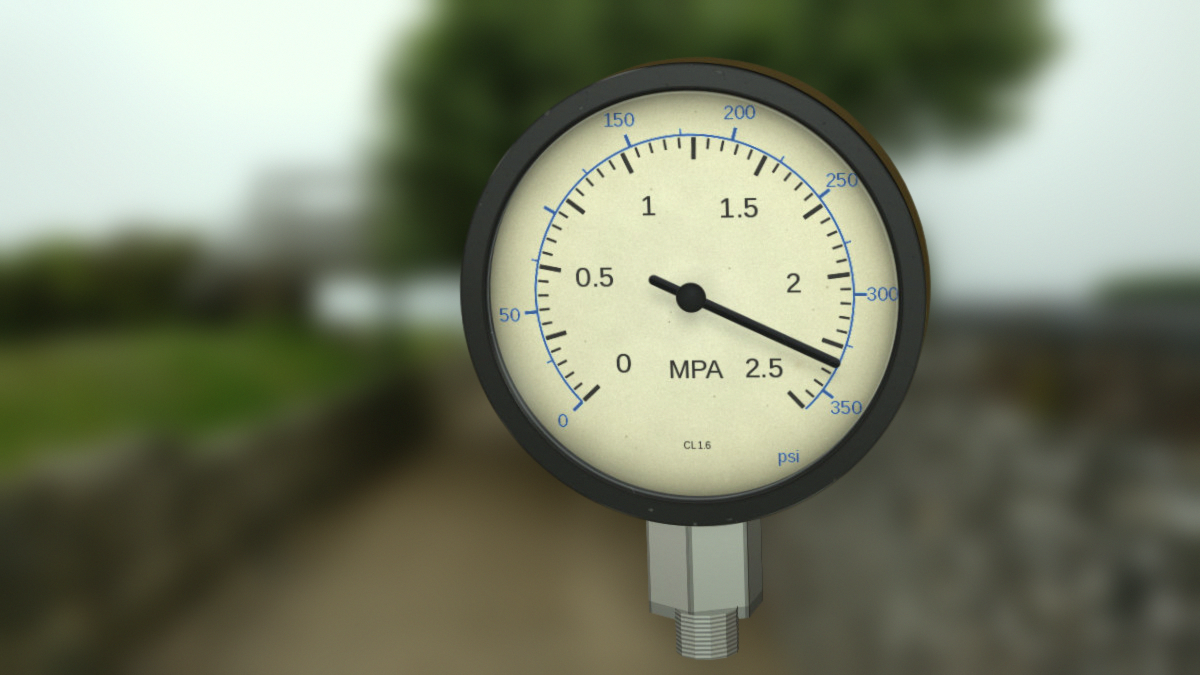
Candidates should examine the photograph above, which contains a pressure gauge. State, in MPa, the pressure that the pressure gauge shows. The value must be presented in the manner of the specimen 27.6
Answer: 2.3
